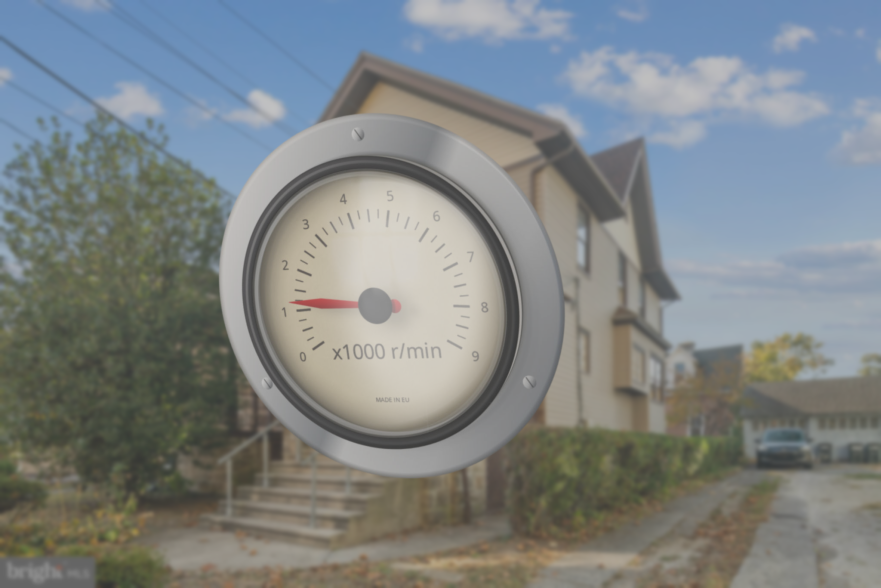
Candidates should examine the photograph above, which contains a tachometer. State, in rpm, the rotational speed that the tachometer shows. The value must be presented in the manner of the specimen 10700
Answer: 1250
